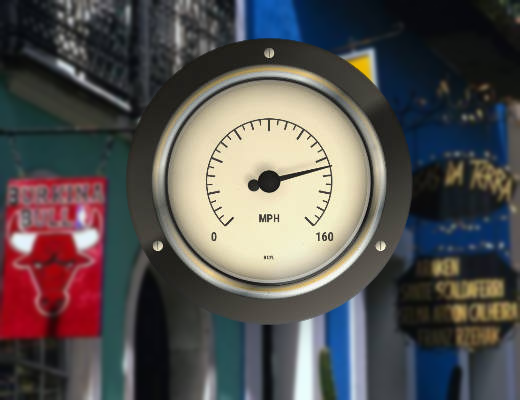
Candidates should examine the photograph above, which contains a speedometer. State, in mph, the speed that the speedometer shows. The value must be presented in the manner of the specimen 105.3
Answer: 125
